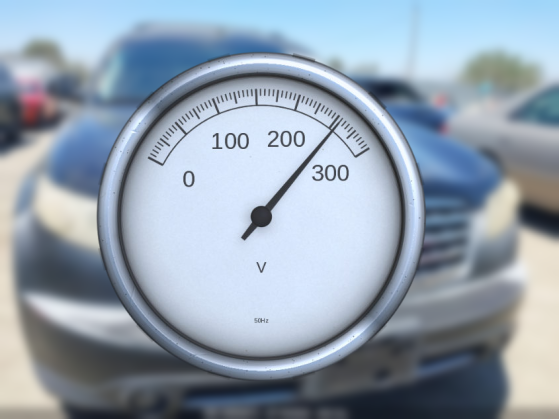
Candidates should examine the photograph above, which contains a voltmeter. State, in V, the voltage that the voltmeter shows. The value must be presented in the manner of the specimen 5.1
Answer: 255
